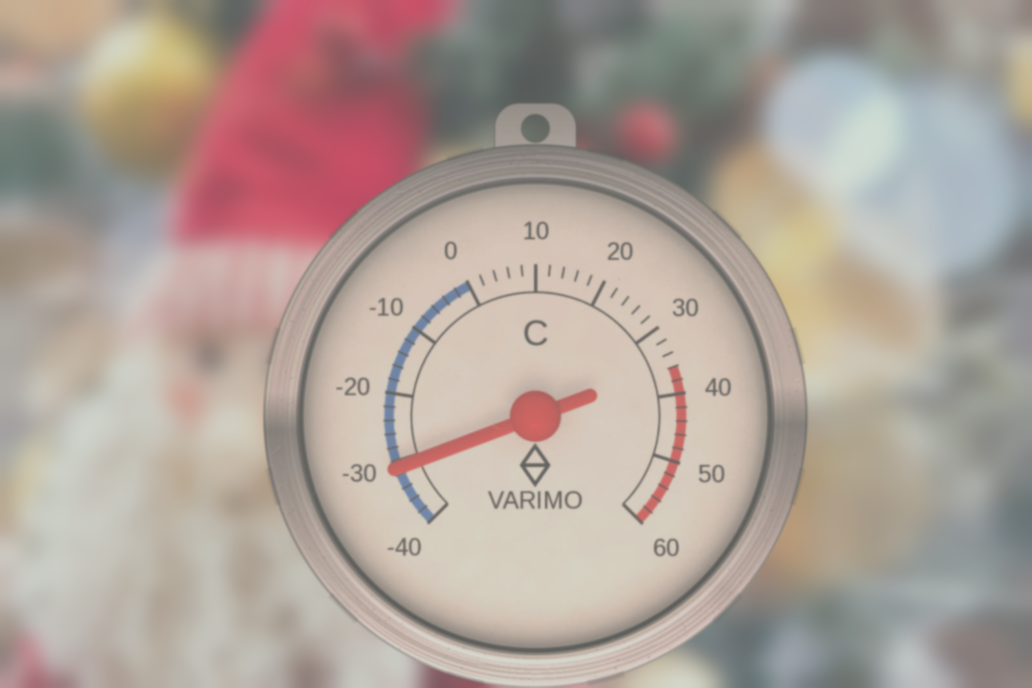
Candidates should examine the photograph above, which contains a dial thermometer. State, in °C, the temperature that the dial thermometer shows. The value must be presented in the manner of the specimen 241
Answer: -31
